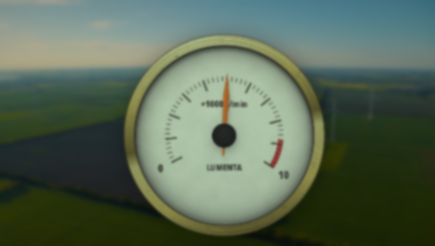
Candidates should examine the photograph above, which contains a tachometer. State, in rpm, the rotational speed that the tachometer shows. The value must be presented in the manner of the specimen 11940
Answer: 5000
